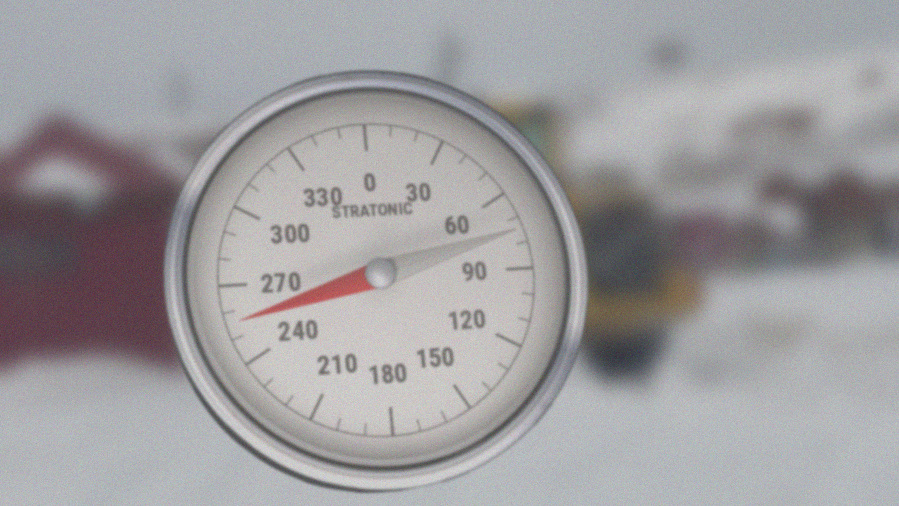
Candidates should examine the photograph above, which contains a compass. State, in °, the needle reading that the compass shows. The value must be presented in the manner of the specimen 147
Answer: 255
